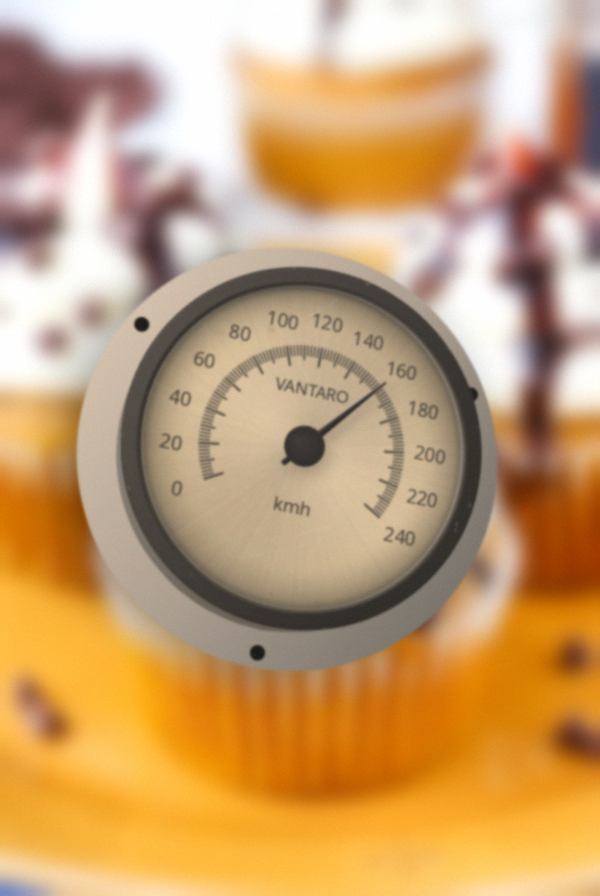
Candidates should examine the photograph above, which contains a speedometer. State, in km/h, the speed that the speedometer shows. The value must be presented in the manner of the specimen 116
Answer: 160
